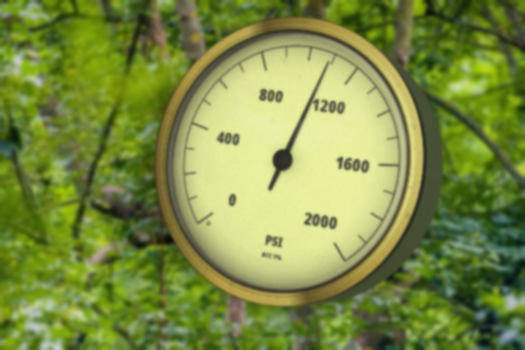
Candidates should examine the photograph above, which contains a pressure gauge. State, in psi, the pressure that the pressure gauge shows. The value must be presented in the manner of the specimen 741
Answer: 1100
